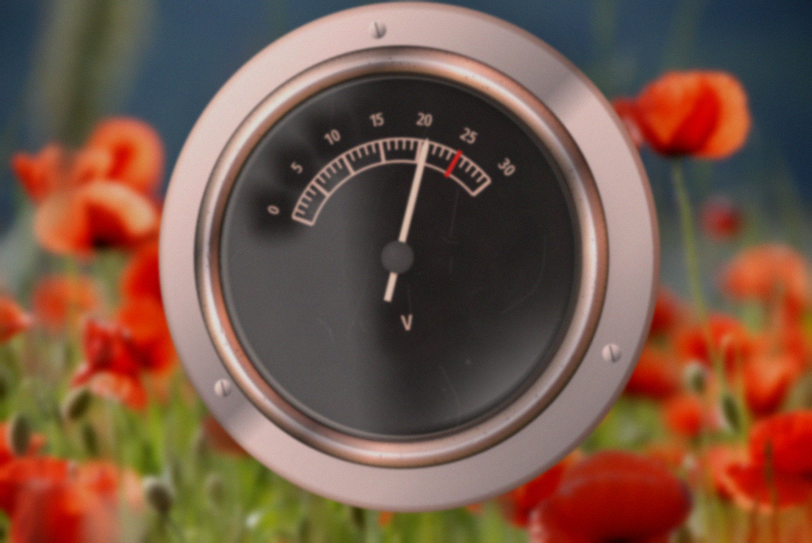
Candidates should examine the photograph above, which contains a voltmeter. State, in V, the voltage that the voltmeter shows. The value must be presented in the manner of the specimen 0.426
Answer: 21
